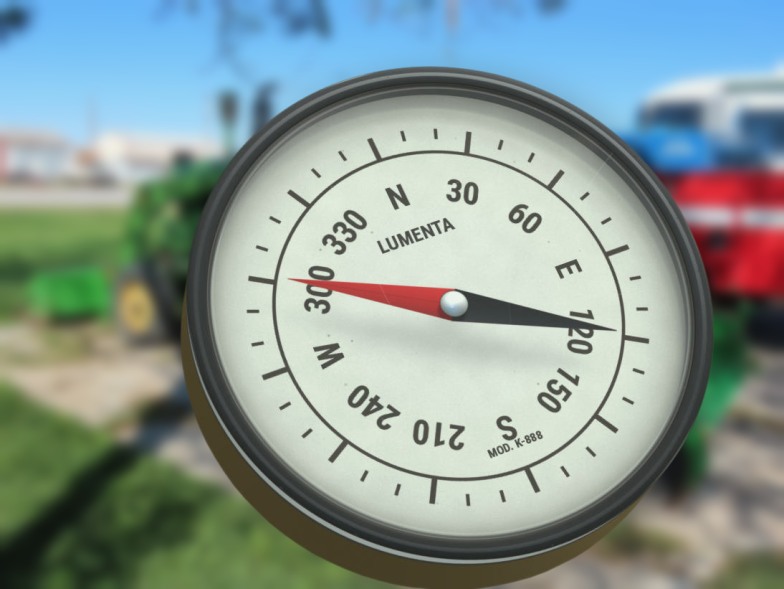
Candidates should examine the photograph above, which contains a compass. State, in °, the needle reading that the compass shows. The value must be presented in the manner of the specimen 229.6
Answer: 300
